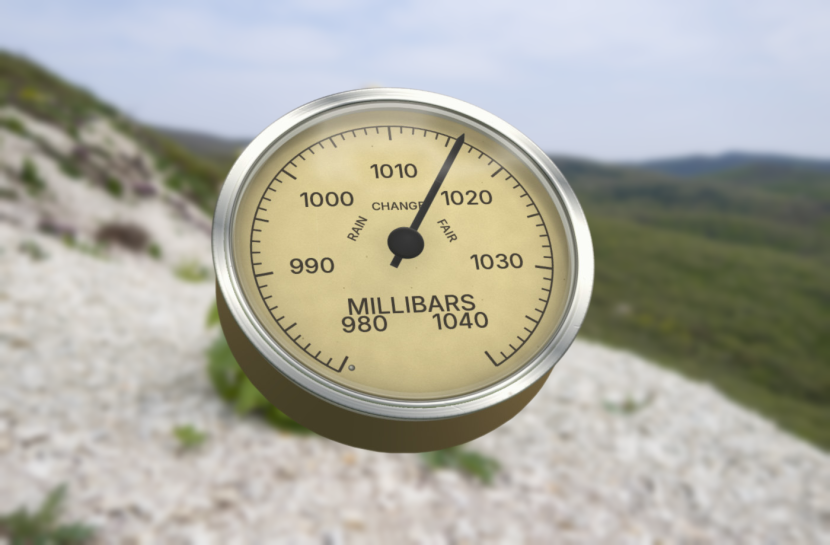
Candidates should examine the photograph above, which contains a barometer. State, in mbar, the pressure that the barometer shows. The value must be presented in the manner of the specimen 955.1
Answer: 1016
